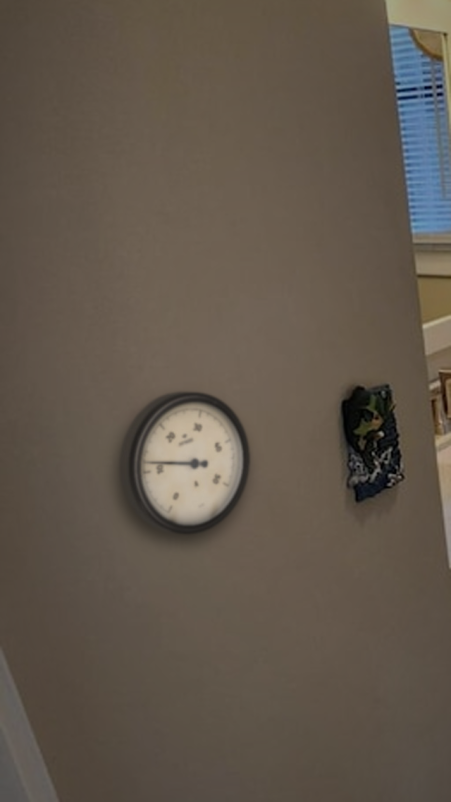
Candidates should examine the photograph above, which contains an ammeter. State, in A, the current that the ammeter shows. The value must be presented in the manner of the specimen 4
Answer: 12
